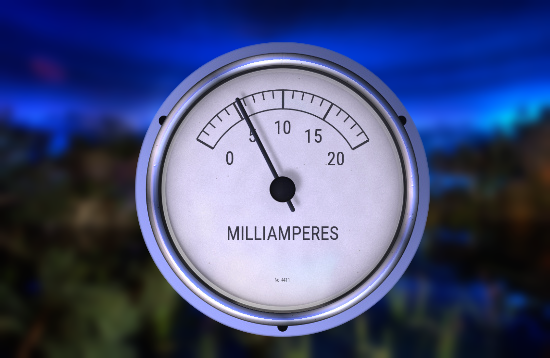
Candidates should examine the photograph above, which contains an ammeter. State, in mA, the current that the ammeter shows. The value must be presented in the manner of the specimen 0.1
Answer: 5.5
